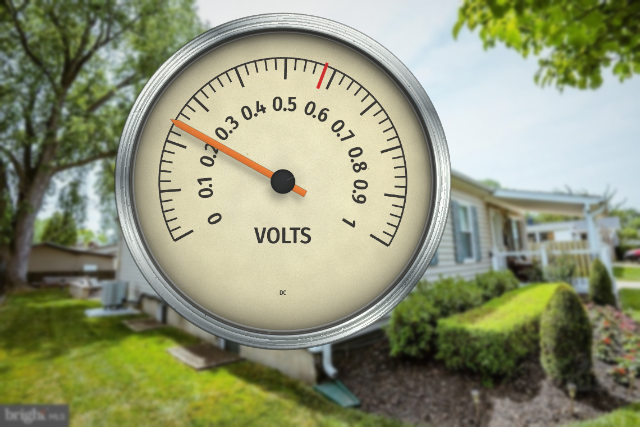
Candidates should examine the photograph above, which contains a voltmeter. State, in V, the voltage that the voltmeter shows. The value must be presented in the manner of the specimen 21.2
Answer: 0.24
